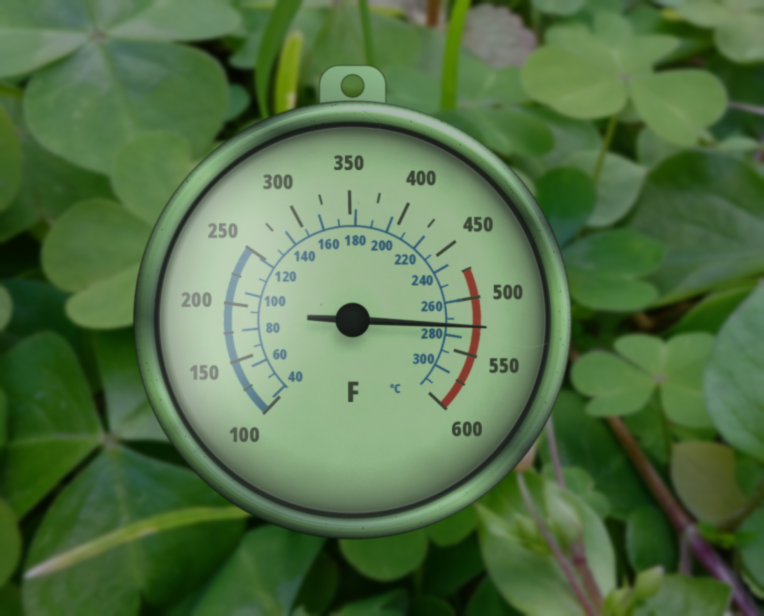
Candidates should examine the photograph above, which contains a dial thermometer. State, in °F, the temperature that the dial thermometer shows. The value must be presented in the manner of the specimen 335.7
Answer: 525
